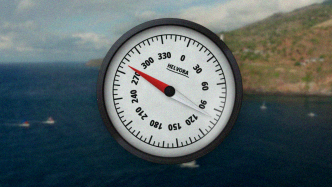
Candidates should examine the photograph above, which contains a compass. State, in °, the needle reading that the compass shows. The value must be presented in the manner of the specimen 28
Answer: 280
